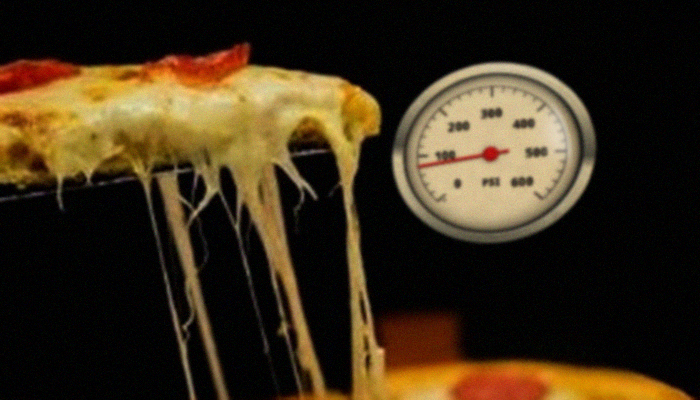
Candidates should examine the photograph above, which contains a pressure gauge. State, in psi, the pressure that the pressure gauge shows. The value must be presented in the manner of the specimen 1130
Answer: 80
